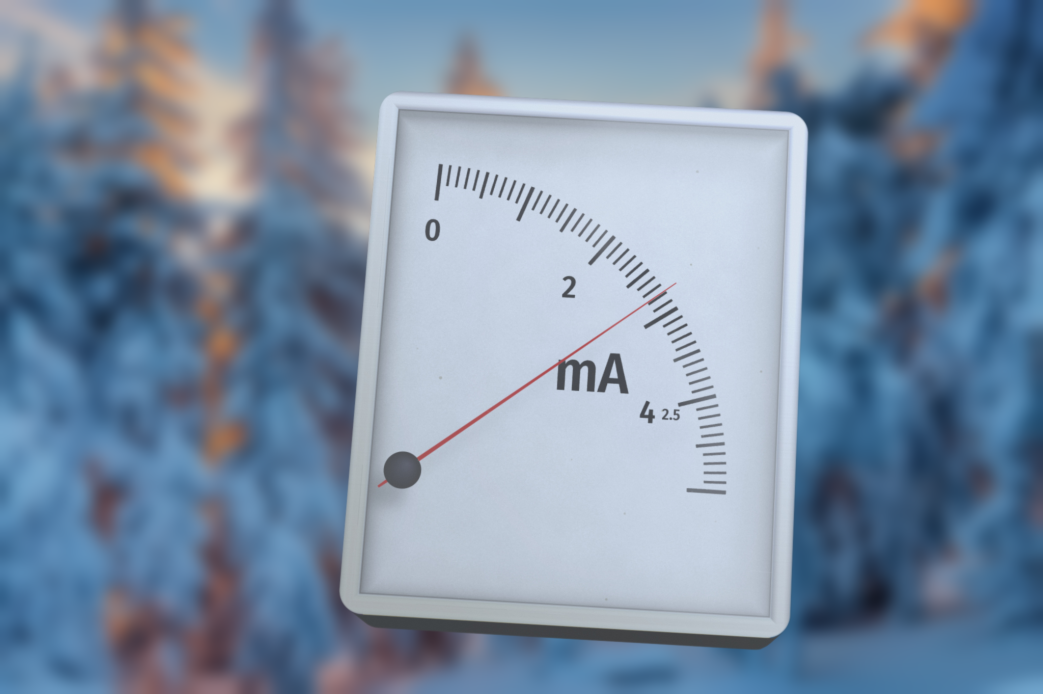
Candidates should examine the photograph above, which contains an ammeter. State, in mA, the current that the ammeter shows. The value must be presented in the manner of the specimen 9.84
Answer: 2.8
